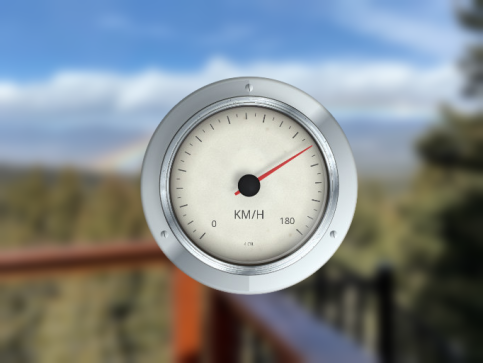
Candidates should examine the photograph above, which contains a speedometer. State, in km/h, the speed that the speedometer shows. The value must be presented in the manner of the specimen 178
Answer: 130
